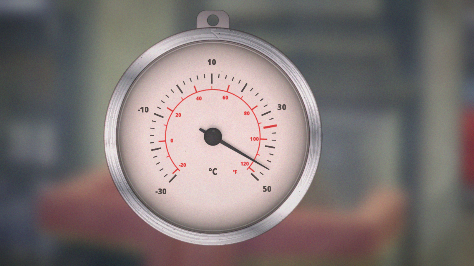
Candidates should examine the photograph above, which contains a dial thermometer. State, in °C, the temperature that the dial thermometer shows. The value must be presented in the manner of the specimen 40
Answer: 46
